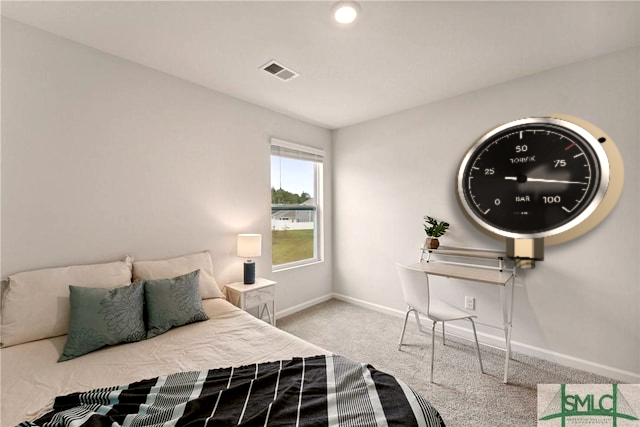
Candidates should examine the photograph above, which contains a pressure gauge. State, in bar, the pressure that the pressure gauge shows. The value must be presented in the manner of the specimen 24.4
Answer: 87.5
